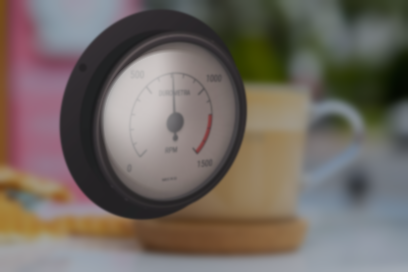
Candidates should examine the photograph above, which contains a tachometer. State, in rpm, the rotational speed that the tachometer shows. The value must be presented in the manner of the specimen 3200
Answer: 700
